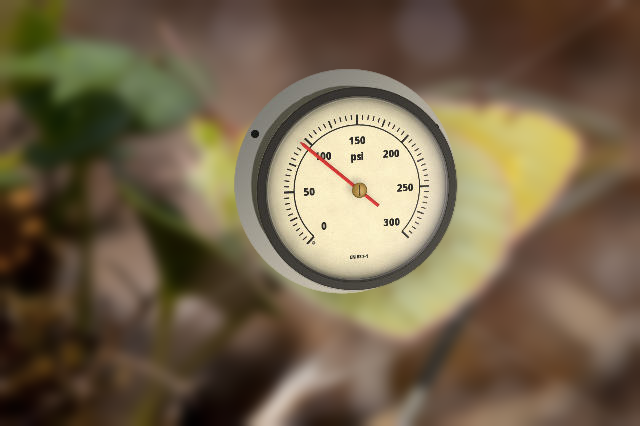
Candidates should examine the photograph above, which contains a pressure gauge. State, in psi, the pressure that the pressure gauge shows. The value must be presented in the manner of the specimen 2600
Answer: 95
